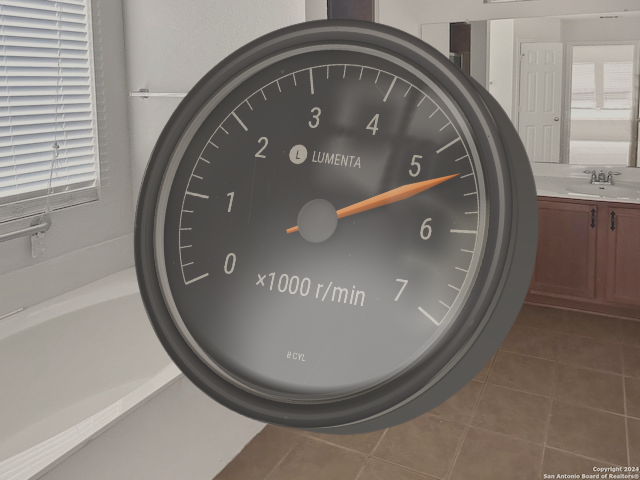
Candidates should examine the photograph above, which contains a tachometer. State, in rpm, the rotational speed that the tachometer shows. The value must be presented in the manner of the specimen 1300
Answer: 5400
